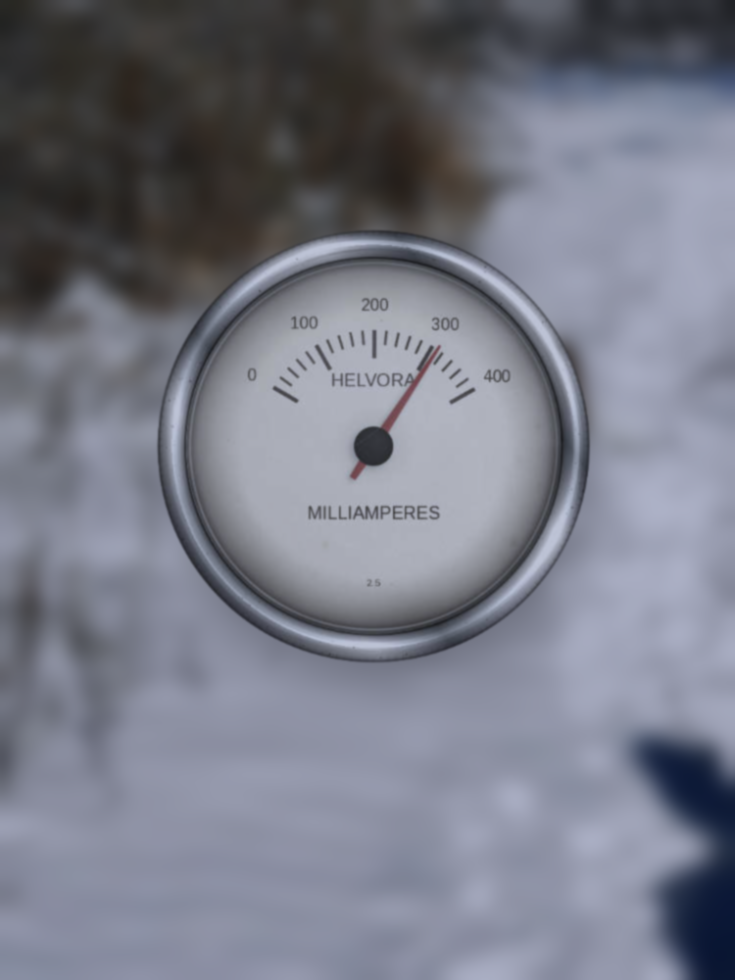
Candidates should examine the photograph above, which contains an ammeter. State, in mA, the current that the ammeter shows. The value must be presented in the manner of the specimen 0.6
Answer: 310
